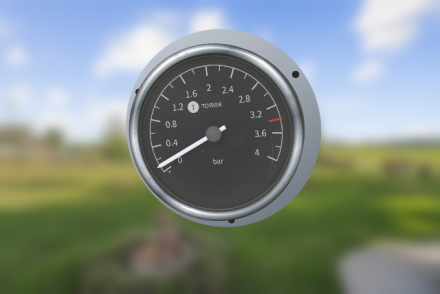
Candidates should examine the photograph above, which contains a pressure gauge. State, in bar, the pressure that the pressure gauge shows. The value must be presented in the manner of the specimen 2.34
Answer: 0.1
